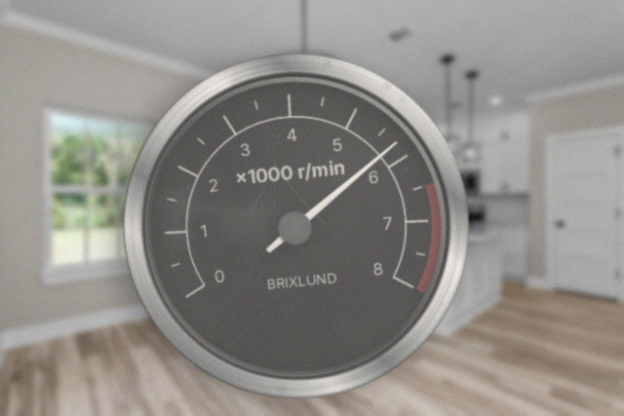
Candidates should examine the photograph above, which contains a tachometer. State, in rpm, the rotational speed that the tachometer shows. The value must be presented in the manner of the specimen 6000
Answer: 5750
